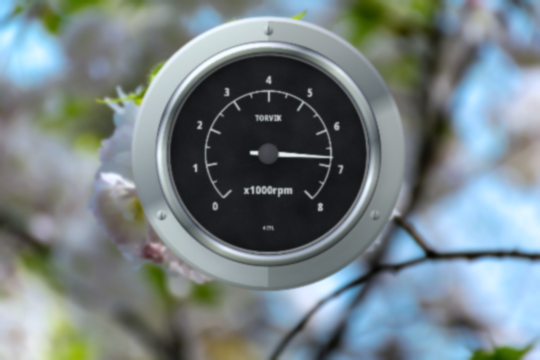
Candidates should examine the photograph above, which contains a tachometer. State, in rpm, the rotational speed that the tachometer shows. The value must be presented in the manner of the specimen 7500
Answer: 6750
